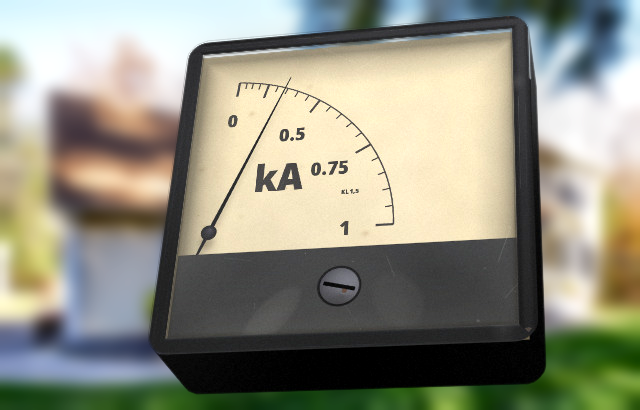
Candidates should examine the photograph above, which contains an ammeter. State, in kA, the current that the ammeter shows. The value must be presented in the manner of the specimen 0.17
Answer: 0.35
